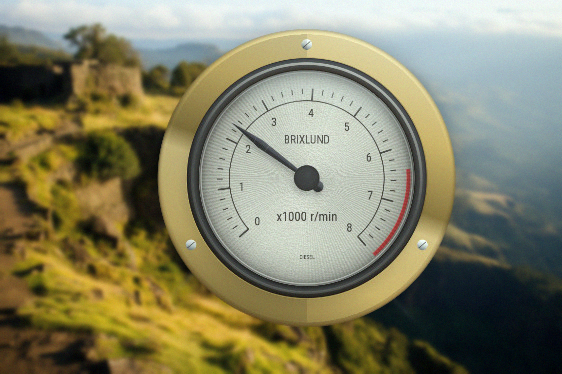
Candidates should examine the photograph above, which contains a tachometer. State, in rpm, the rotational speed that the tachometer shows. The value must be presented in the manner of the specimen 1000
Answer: 2300
